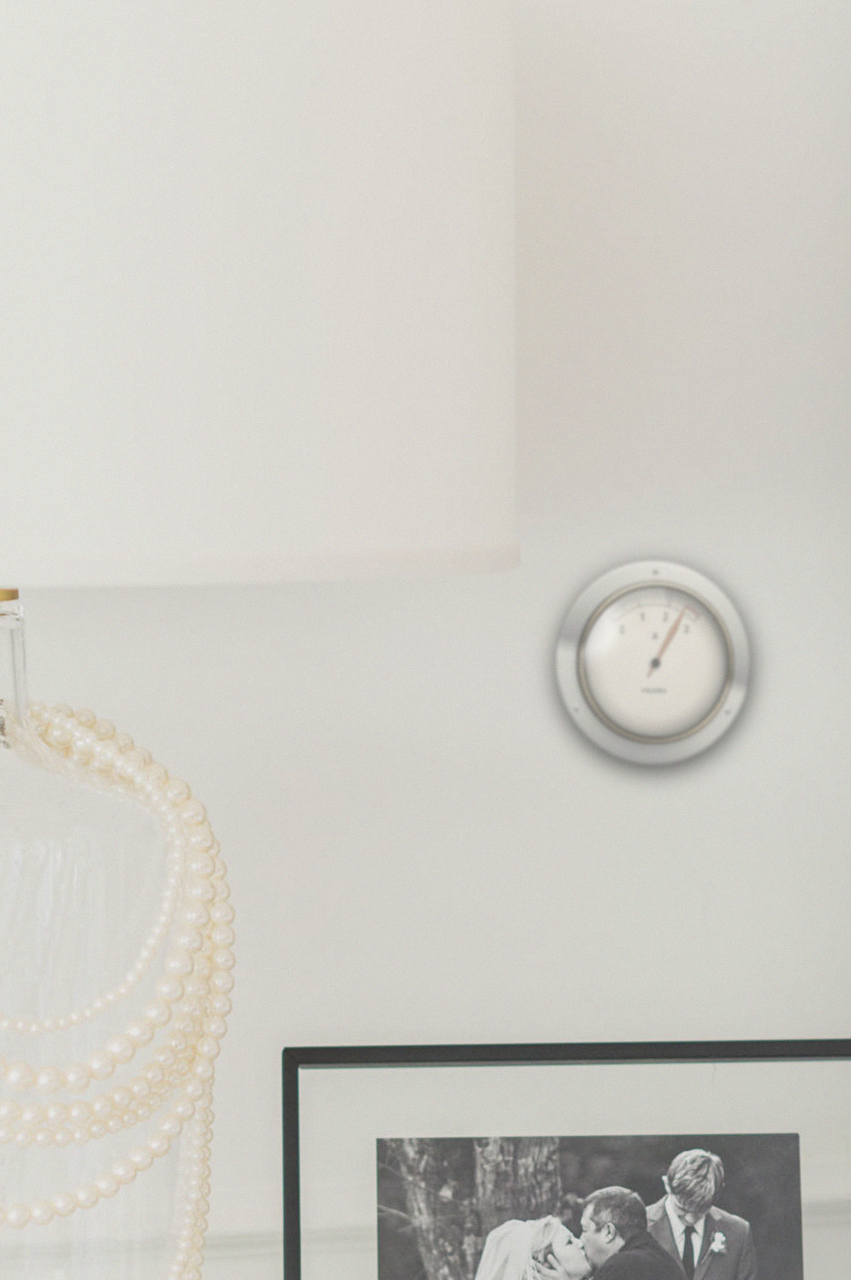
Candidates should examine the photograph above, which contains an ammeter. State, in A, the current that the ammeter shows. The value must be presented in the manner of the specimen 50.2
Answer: 2.5
